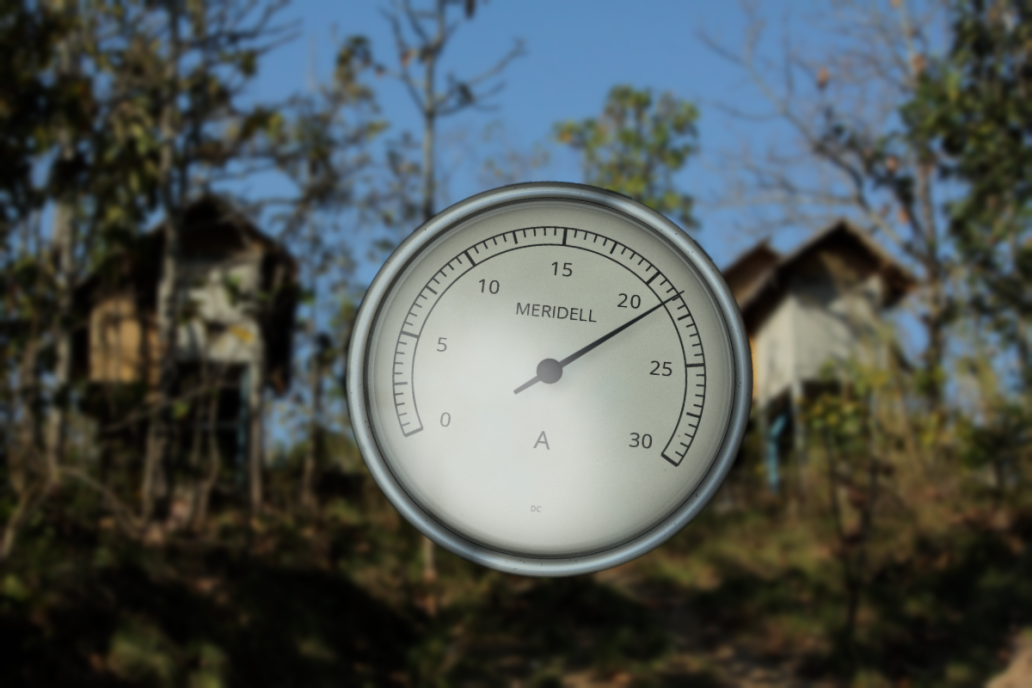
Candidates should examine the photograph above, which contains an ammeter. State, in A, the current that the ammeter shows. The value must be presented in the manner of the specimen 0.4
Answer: 21.5
